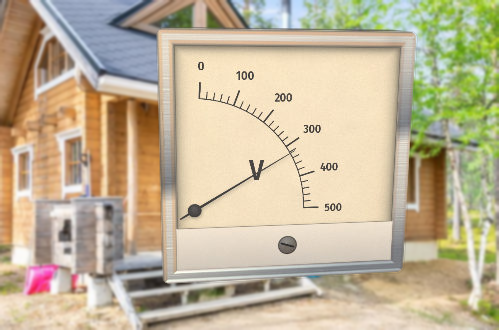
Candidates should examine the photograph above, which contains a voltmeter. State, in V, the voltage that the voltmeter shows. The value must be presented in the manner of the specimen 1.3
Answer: 320
